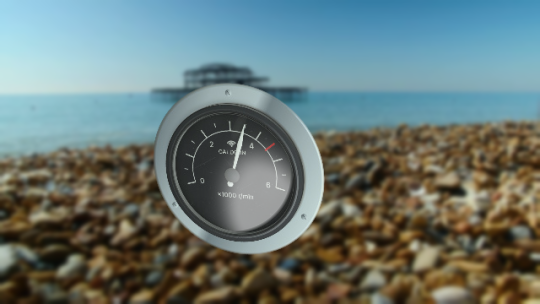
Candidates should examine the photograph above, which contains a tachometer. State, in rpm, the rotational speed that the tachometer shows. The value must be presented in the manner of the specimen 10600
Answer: 3500
